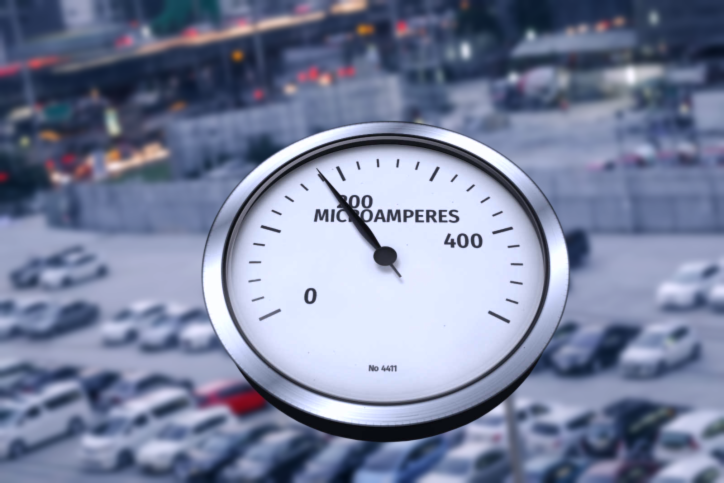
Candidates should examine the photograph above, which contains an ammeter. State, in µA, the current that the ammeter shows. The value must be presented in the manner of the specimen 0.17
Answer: 180
